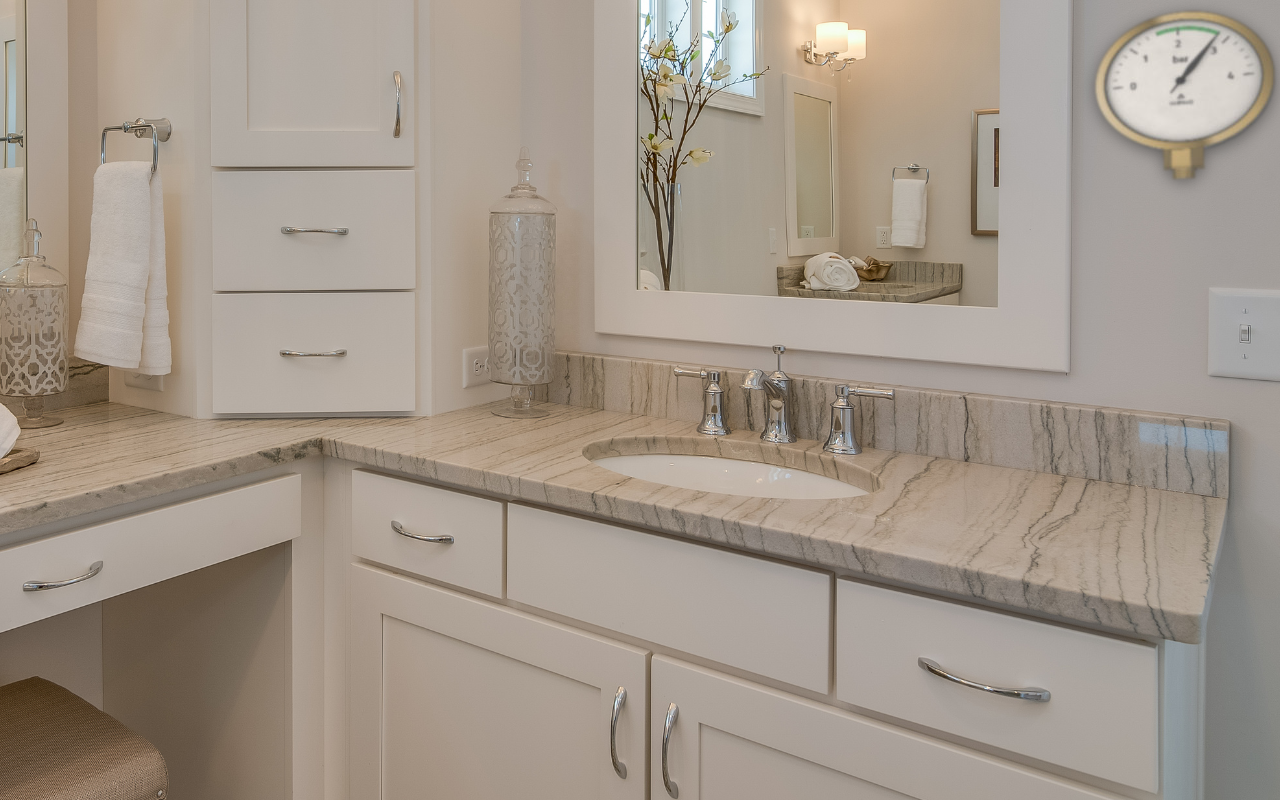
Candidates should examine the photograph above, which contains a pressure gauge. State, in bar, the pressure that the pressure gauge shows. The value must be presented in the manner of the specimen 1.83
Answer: 2.8
